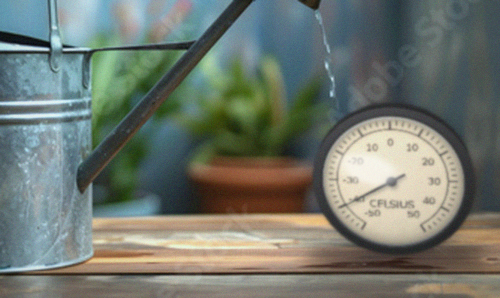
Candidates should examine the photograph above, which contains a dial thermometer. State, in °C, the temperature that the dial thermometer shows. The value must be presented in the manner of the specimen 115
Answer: -40
